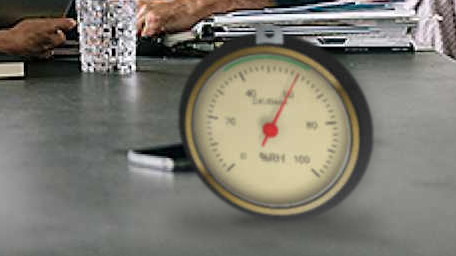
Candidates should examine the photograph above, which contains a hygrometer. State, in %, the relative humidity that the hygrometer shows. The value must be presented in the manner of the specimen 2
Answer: 60
